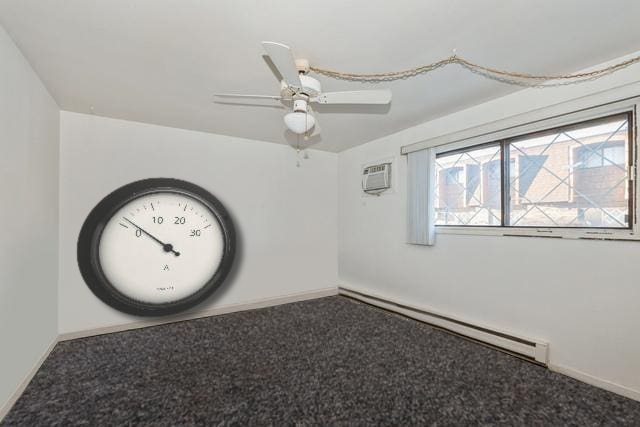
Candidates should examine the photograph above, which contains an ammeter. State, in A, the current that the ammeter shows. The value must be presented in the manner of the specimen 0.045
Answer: 2
